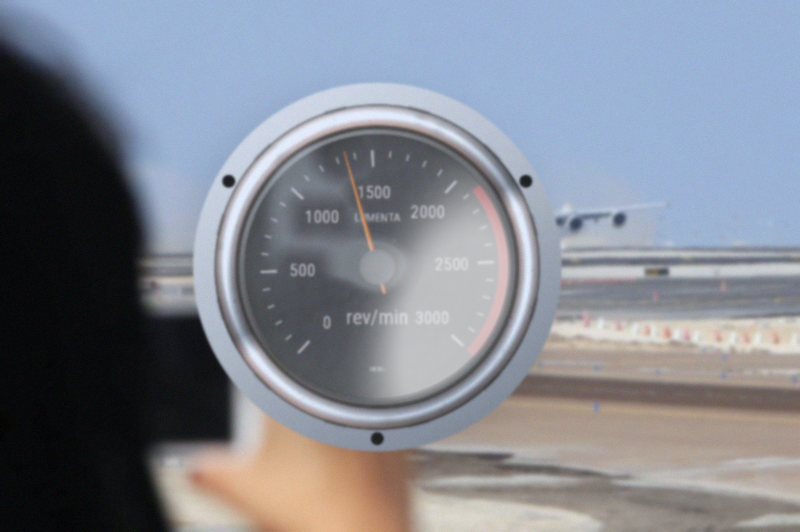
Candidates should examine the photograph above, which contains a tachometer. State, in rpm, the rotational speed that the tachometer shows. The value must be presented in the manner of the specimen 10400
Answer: 1350
